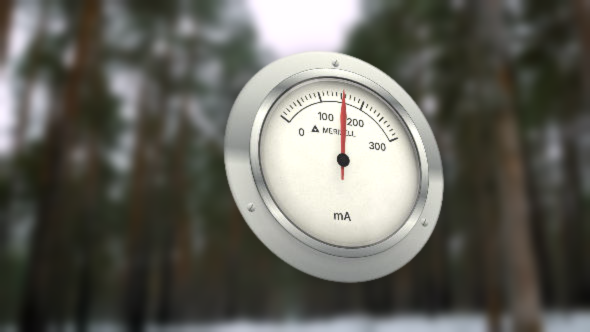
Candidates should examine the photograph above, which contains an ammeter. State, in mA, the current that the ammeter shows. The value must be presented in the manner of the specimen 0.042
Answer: 150
